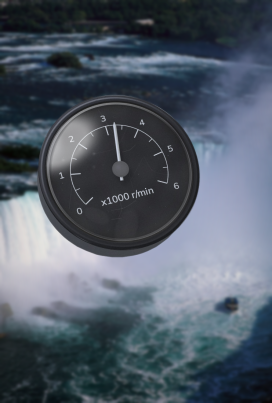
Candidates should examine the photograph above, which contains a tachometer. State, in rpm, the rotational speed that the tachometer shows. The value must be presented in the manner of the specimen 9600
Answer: 3250
